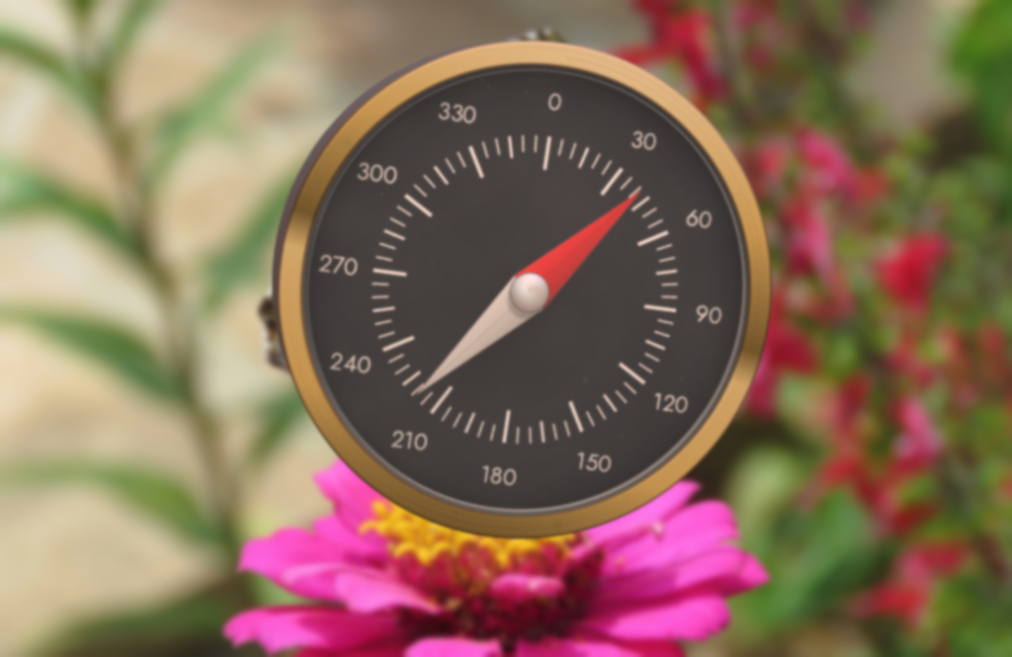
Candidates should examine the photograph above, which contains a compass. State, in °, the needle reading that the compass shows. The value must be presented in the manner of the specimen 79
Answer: 40
